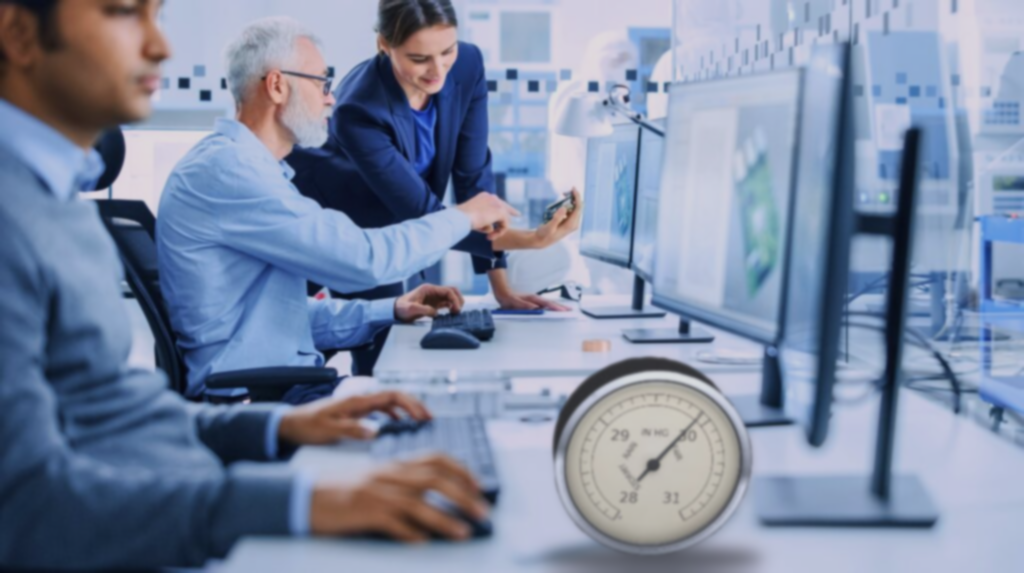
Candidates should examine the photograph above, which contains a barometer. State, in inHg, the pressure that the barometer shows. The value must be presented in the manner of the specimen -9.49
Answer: 29.9
